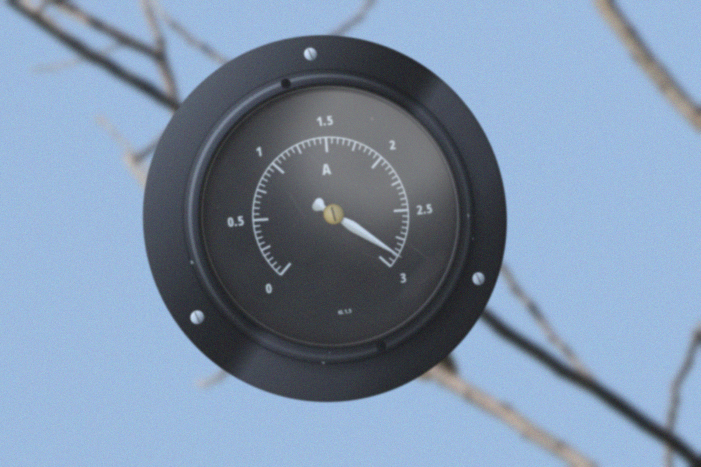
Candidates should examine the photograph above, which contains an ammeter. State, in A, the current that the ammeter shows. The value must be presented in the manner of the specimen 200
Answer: 2.9
